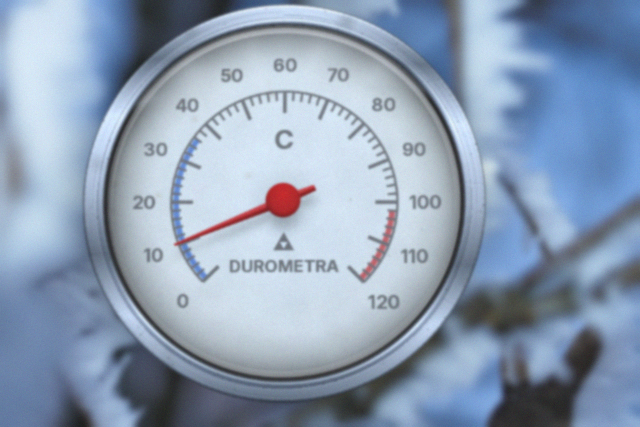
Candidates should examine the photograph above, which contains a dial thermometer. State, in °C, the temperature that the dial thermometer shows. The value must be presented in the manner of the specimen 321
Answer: 10
